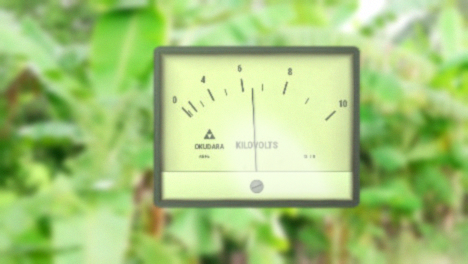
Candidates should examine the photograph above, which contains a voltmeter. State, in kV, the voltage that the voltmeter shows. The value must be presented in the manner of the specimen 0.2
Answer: 6.5
